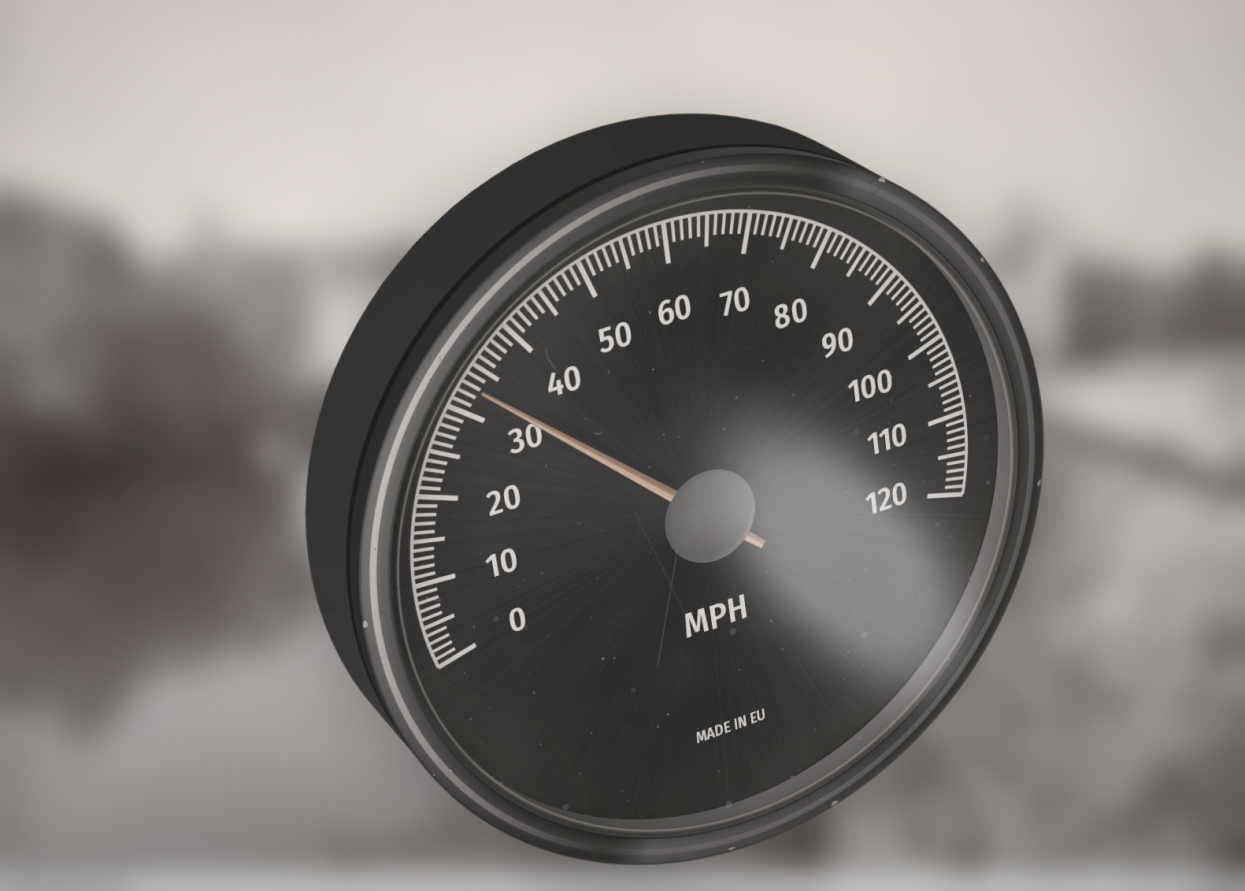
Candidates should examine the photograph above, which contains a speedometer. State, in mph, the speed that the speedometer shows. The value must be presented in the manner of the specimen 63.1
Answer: 33
